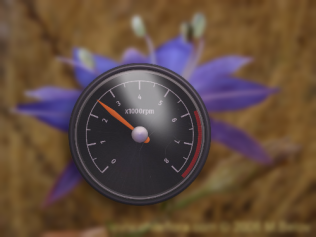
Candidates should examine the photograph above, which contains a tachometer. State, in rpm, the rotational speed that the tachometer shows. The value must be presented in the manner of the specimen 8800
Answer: 2500
